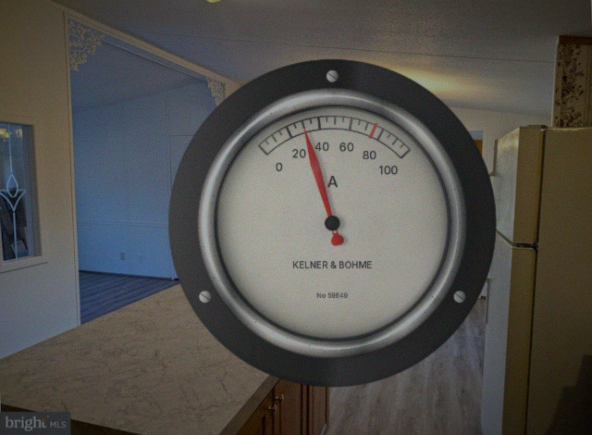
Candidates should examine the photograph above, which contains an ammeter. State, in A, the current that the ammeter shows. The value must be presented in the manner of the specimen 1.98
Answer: 30
